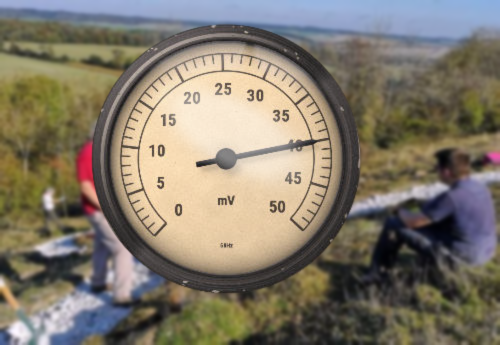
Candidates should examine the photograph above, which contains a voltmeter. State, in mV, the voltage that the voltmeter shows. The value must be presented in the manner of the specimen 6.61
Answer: 40
